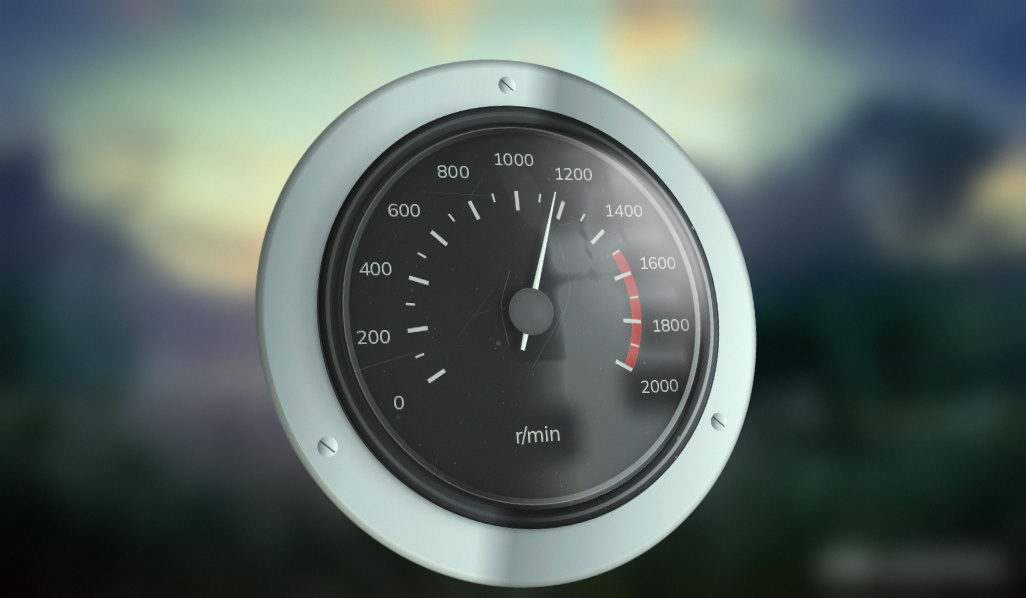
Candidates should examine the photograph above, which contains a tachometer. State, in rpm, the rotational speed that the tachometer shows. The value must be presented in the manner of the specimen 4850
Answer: 1150
